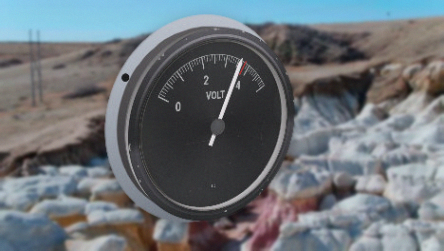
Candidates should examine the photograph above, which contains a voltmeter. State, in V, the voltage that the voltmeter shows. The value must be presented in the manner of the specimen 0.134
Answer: 3.5
